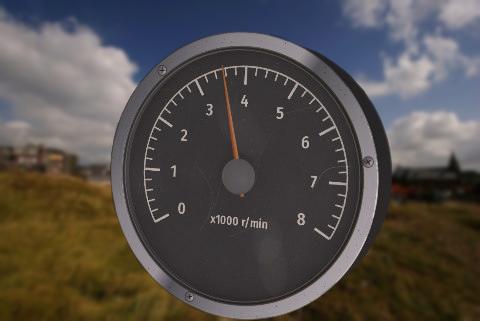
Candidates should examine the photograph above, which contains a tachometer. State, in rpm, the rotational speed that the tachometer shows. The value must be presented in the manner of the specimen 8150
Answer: 3600
